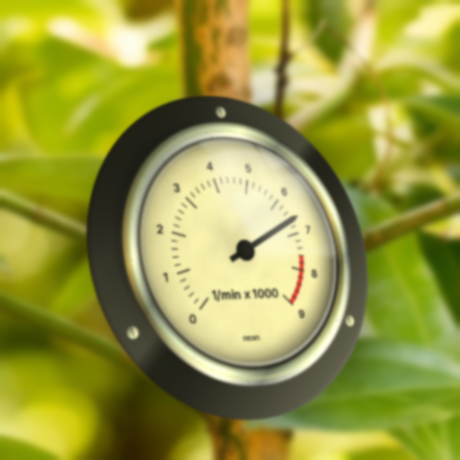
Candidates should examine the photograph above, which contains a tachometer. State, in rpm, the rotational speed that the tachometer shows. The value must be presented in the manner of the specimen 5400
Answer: 6600
